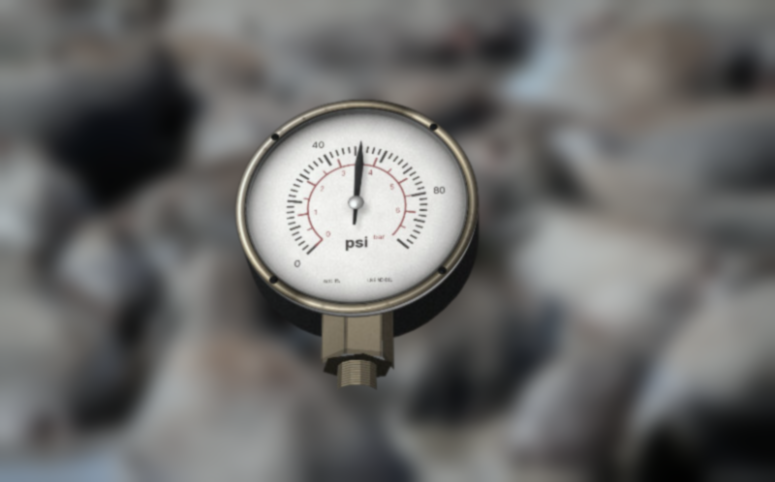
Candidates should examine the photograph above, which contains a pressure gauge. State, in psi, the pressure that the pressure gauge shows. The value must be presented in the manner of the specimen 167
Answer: 52
